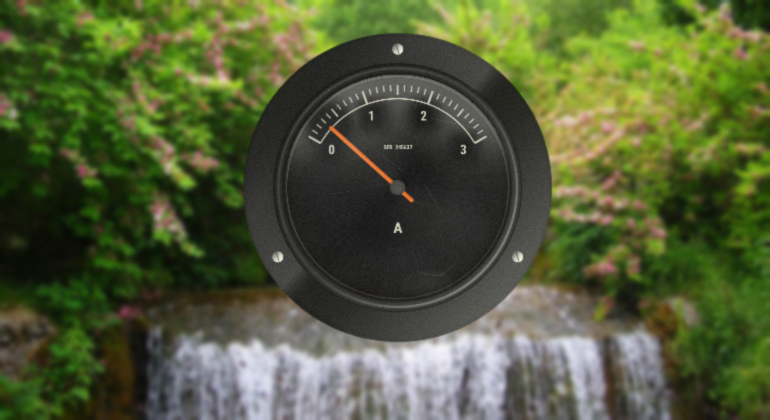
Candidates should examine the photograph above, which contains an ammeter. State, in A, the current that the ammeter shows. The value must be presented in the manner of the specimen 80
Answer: 0.3
